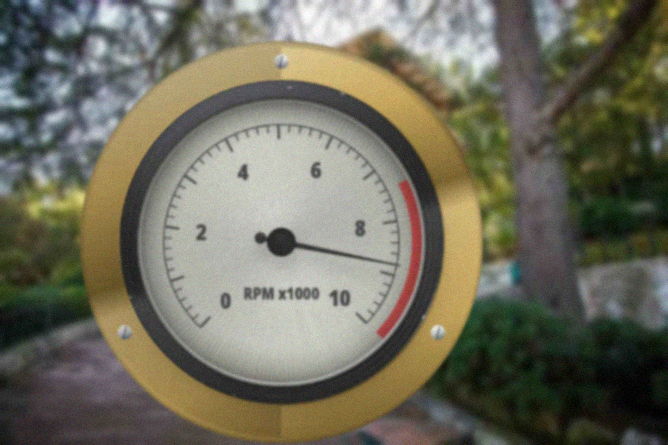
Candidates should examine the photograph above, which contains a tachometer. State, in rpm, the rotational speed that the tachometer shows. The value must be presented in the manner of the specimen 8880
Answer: 8800
